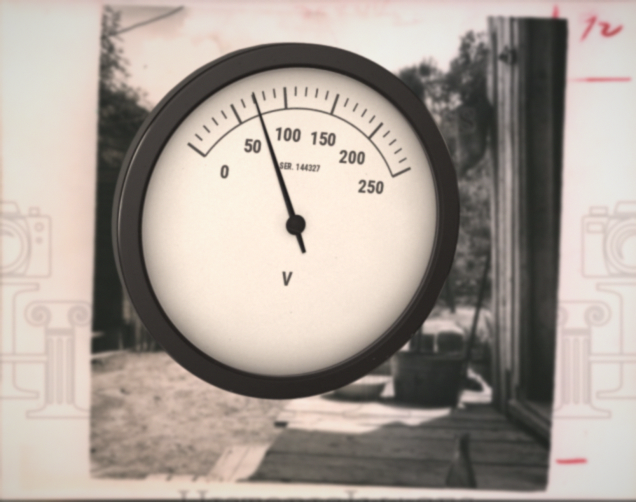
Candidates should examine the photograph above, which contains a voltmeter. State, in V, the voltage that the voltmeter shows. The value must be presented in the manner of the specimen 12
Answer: 70
